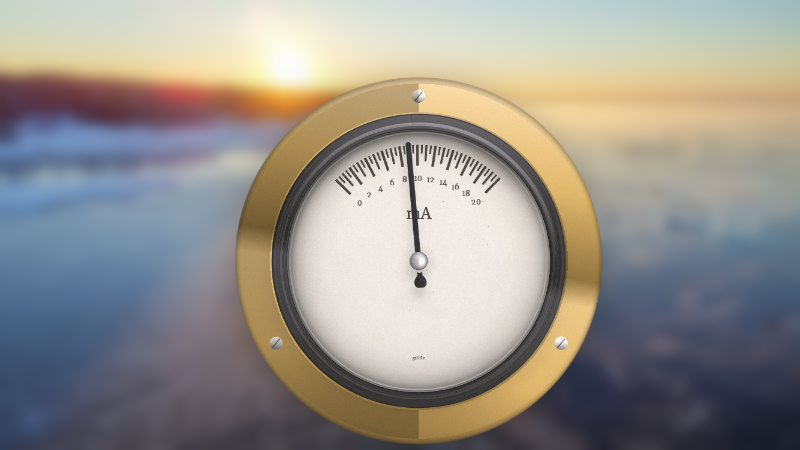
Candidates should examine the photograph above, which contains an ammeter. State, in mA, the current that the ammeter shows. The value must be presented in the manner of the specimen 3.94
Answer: 9
